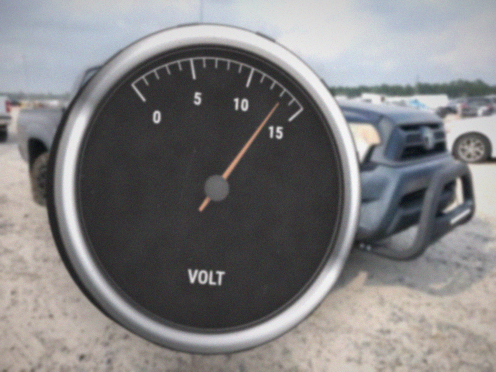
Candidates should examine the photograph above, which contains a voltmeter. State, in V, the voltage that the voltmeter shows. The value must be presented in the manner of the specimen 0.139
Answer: 13
